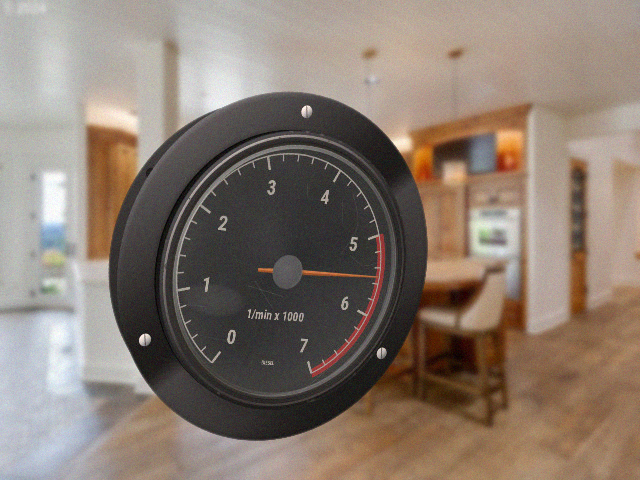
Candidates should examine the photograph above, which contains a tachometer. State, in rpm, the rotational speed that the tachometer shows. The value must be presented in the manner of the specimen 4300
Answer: 5500
